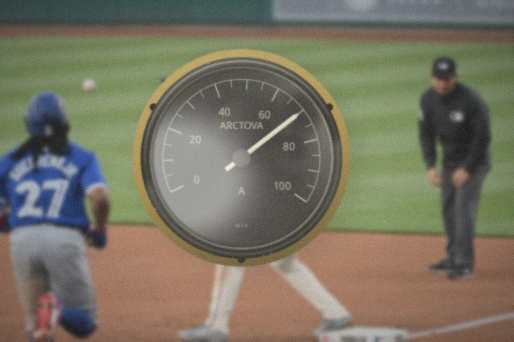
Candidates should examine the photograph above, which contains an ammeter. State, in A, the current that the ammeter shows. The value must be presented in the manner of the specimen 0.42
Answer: 70
